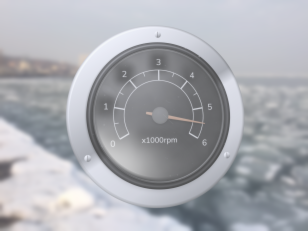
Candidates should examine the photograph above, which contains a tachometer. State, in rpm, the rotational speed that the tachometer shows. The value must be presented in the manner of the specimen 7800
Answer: 5500
